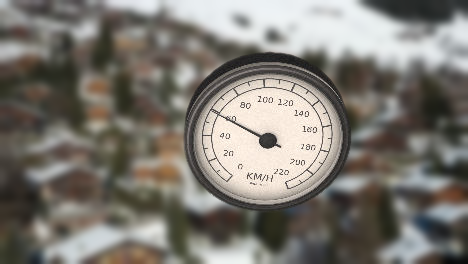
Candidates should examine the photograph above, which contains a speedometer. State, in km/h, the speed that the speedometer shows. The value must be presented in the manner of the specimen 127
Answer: 60
